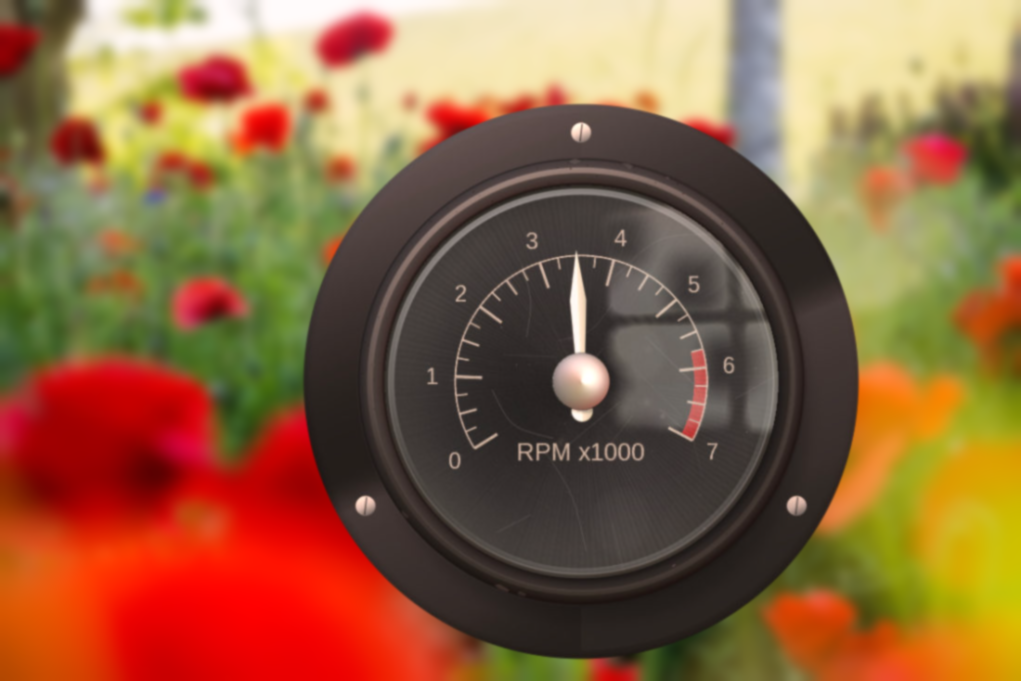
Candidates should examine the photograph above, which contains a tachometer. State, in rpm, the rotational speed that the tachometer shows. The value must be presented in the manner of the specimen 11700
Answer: 3500
